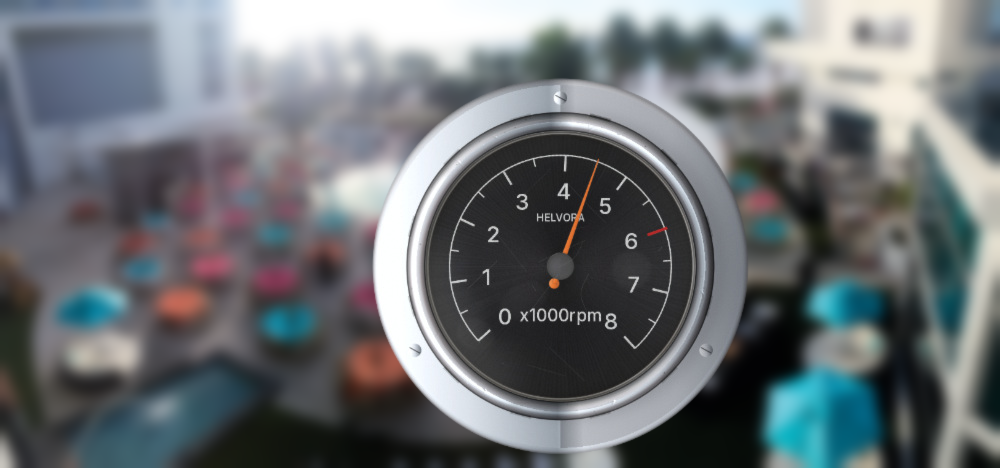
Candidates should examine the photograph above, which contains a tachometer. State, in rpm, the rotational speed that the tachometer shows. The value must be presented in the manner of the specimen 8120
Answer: 4500
